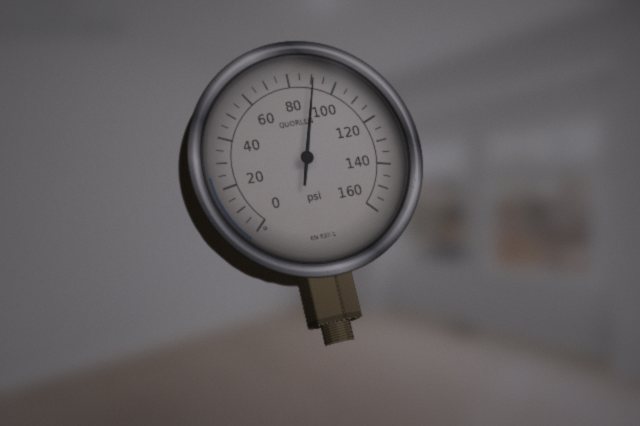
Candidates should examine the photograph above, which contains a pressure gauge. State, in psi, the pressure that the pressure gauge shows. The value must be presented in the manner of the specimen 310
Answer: 90
